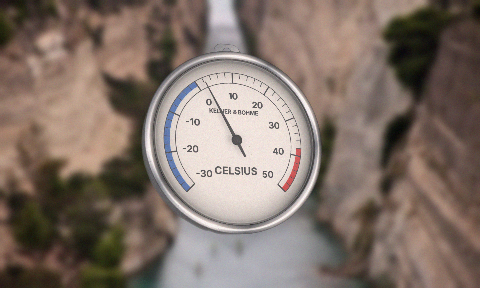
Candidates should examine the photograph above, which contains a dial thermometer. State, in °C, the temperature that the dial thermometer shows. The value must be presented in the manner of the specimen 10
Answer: 2
